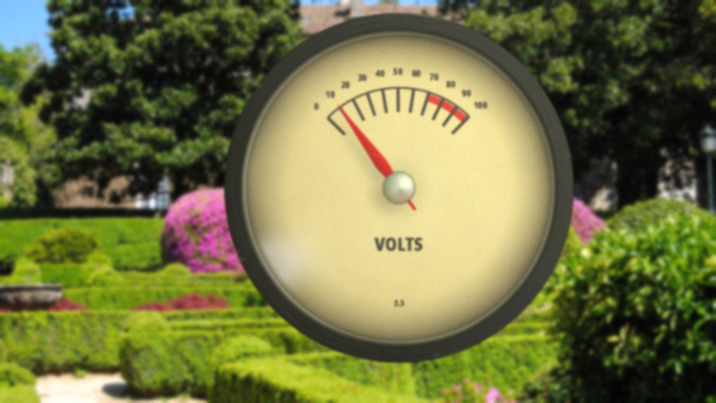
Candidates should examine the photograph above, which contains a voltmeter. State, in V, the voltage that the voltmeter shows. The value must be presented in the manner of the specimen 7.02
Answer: 10
